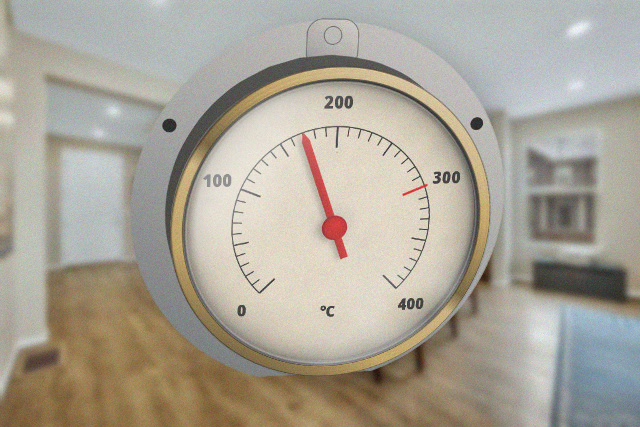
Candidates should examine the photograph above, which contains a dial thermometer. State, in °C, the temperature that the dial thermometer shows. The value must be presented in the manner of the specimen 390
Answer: 170
